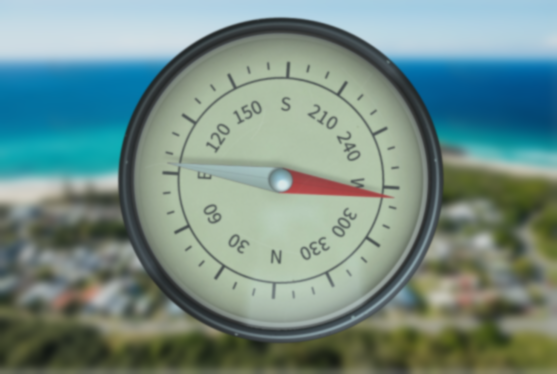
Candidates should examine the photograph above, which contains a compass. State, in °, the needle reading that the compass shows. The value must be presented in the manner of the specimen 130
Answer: 275
